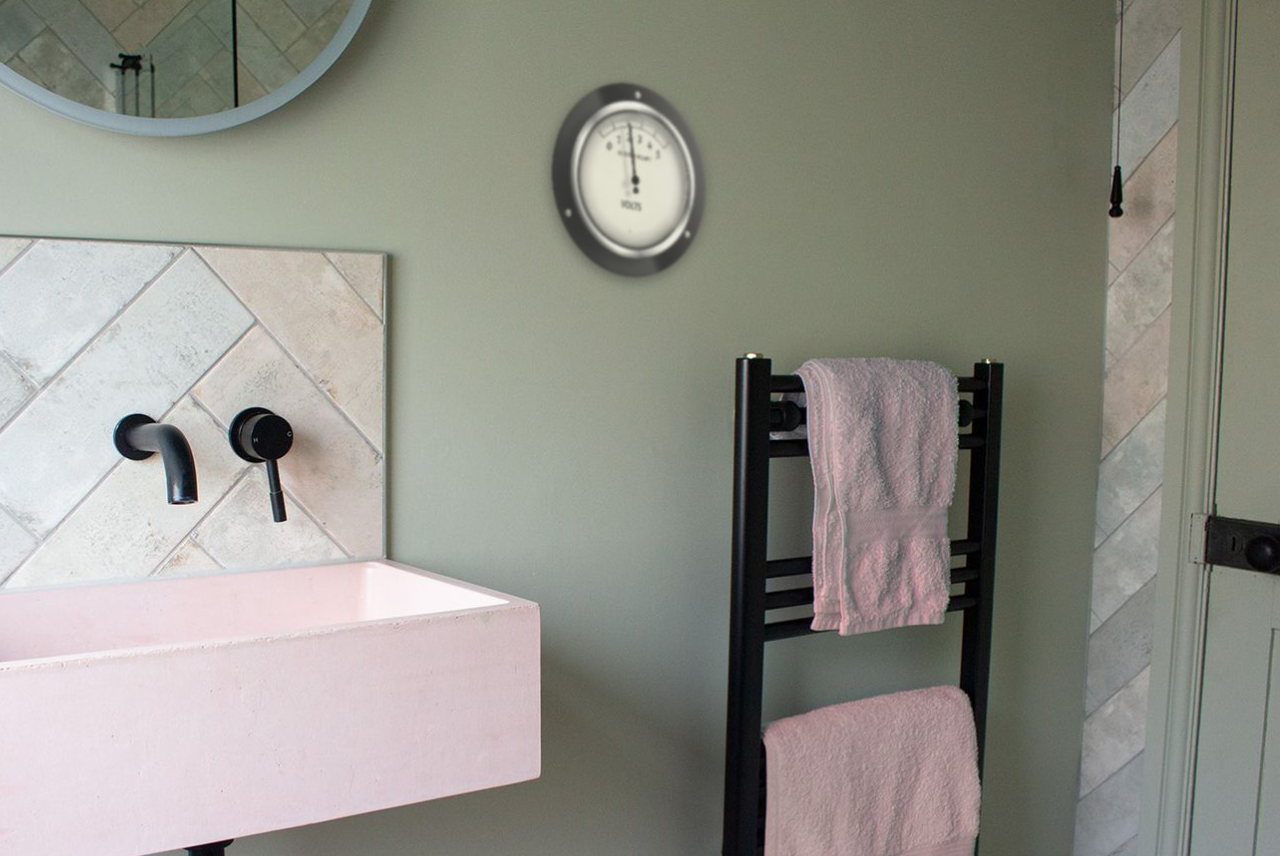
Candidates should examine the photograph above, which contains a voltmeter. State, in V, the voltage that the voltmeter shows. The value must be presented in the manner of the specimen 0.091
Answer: 2
